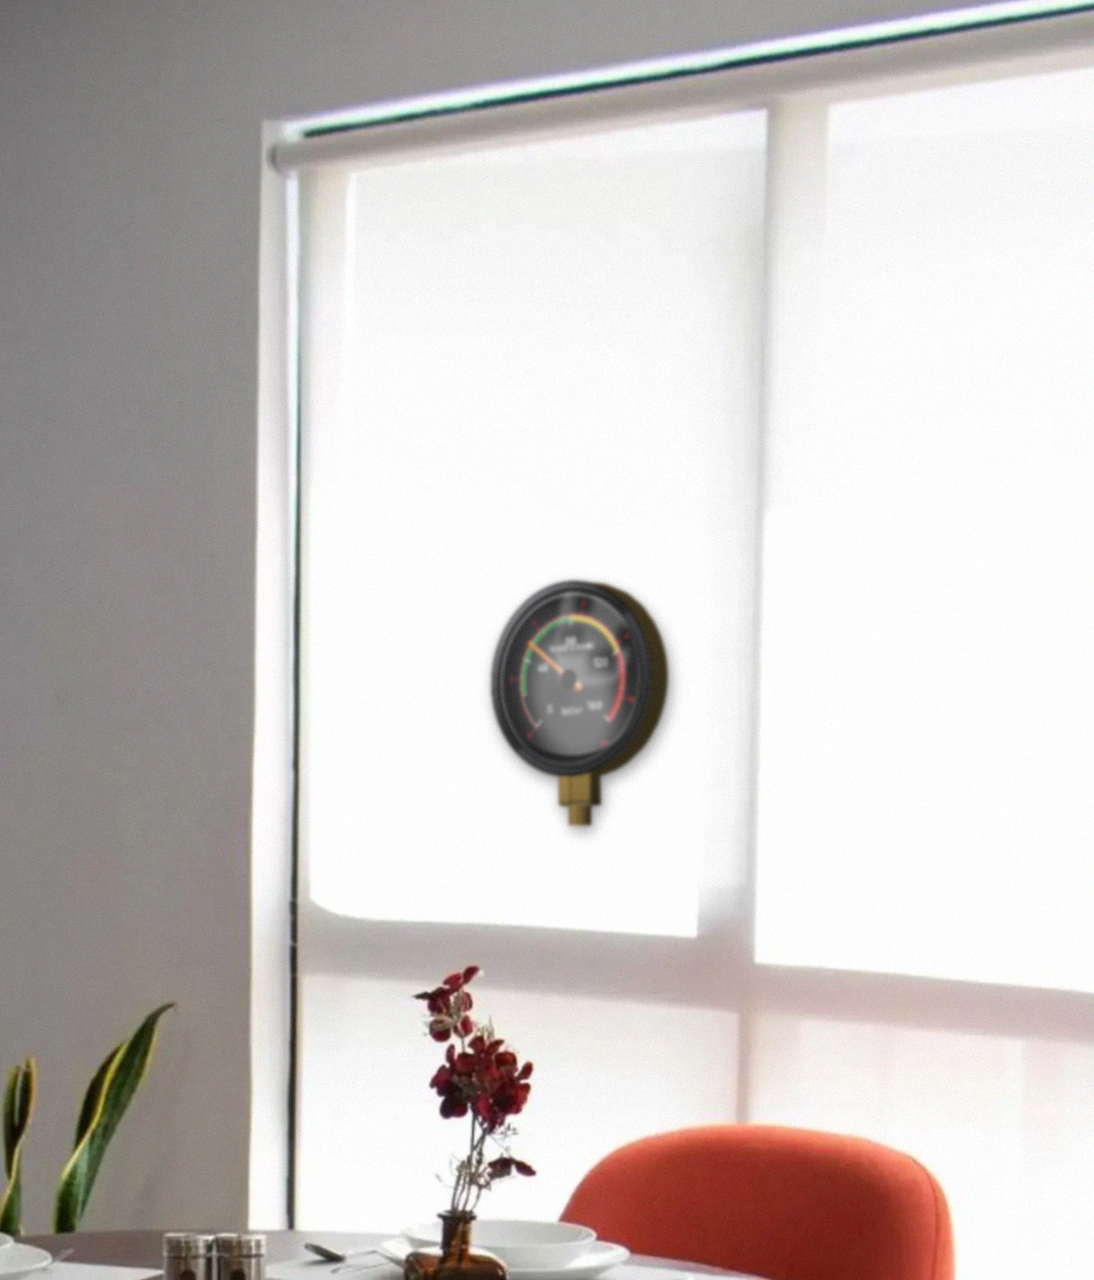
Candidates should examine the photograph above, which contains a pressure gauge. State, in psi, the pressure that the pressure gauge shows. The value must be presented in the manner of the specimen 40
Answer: 50
